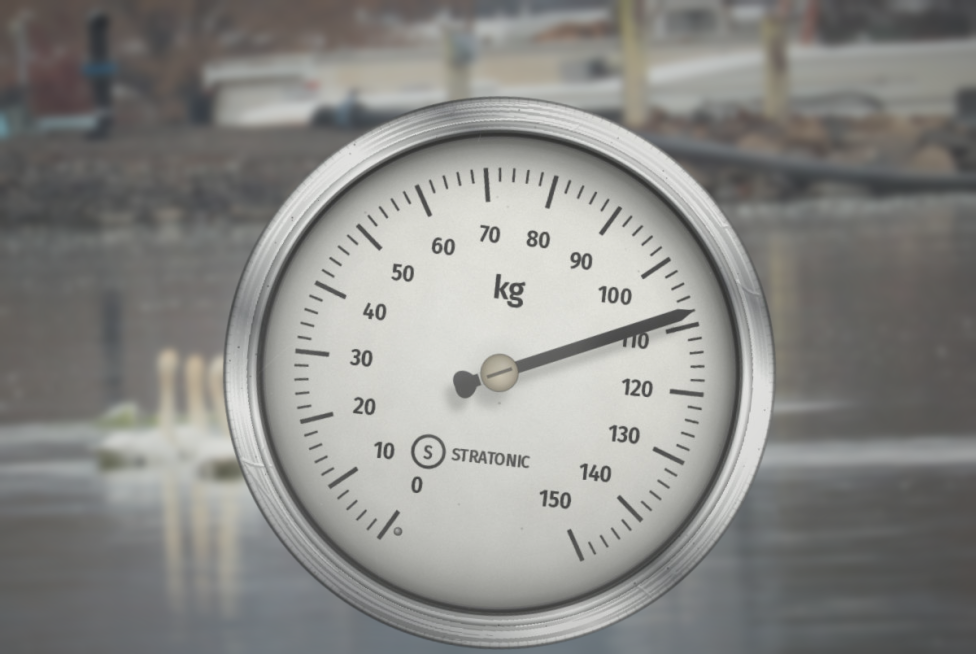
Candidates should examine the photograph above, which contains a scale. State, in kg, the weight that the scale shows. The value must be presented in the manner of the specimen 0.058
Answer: 108
